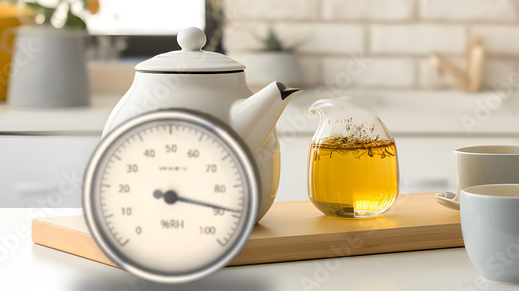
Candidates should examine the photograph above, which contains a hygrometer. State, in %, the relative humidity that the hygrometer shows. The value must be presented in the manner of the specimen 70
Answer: 88
